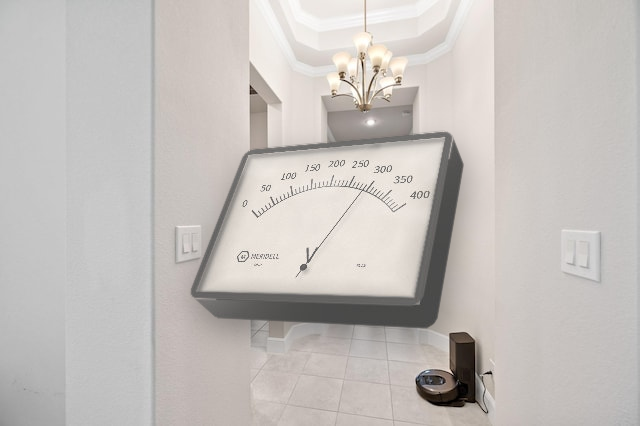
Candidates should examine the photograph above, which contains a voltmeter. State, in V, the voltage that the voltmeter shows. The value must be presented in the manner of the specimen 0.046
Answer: 300
